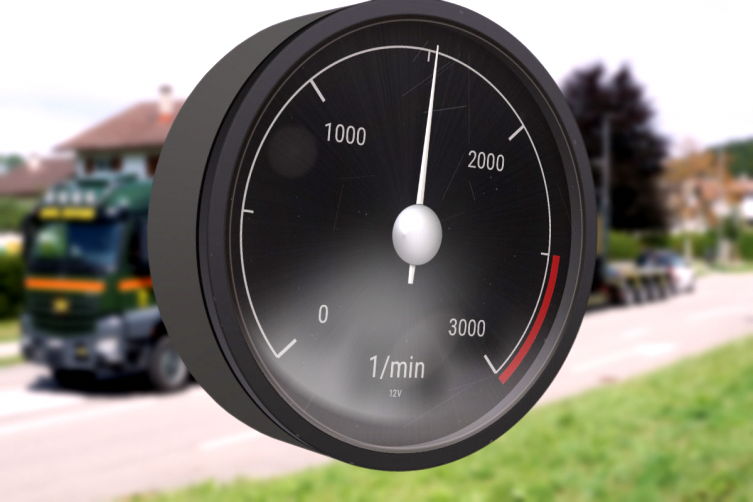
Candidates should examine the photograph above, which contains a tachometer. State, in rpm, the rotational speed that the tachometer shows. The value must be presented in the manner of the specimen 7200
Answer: 1500
